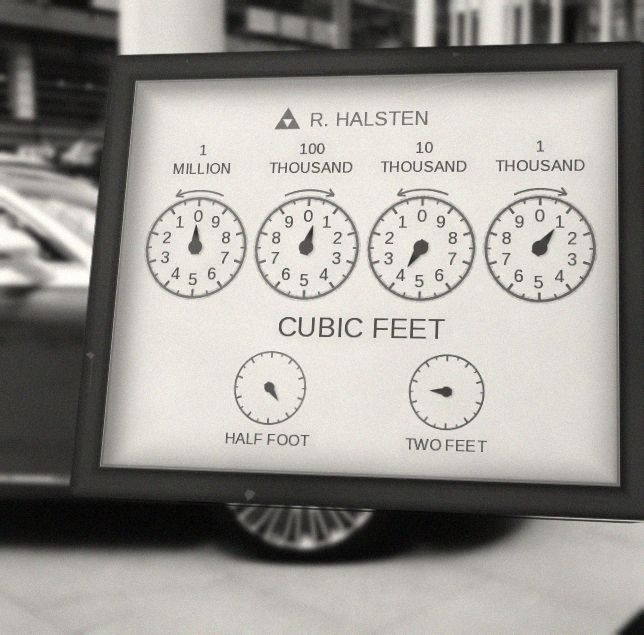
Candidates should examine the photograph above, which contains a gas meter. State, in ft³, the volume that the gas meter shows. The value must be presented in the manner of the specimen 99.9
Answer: 4100
